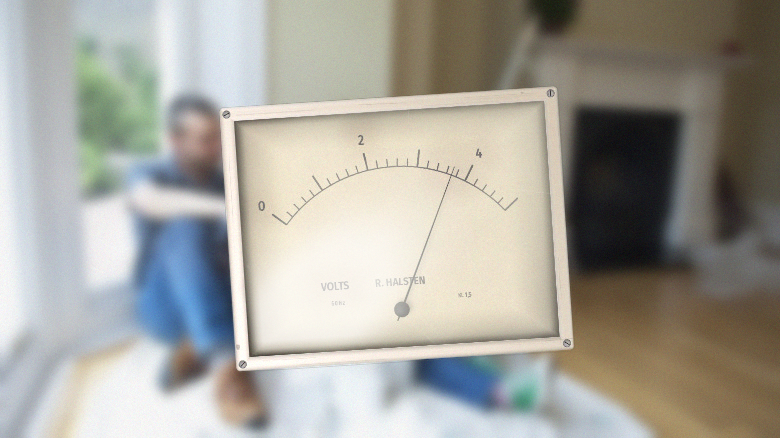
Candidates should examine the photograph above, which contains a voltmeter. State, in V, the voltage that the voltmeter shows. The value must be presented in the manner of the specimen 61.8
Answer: 3.7
